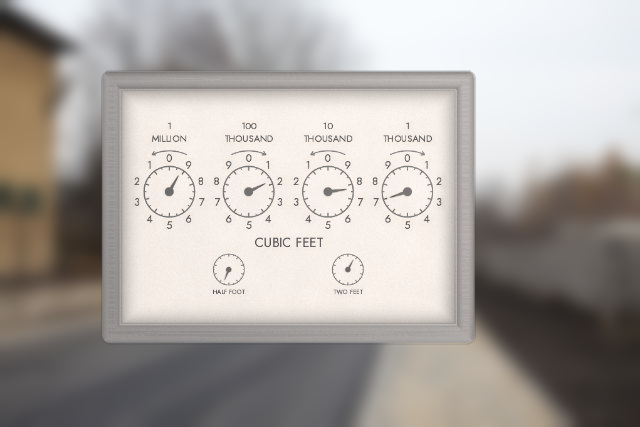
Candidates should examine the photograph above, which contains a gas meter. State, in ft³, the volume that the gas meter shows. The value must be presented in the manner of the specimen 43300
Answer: 917700
